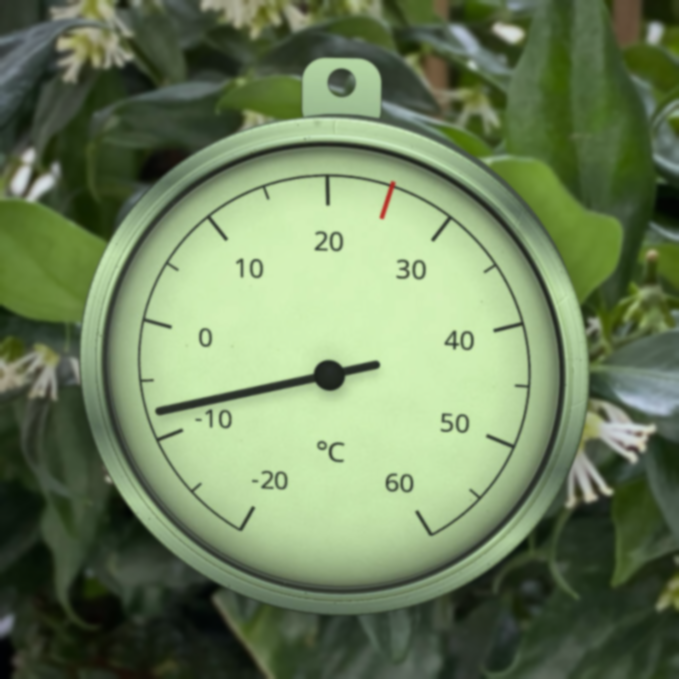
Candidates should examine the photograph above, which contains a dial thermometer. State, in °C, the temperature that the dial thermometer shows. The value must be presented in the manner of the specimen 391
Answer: -7.5
